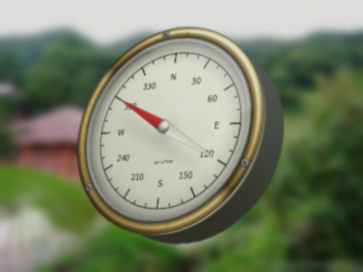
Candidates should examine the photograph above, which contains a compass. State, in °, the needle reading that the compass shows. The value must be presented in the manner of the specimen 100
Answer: 300
